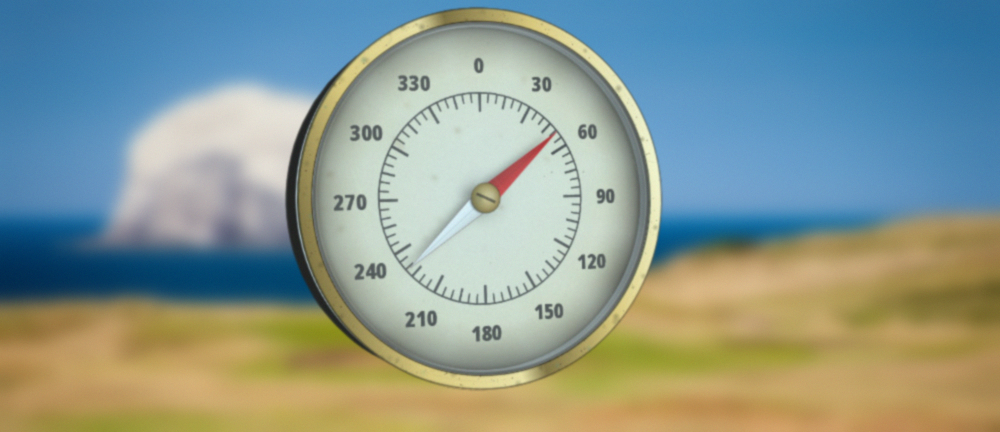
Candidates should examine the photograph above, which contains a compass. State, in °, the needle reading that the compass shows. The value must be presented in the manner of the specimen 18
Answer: 50
